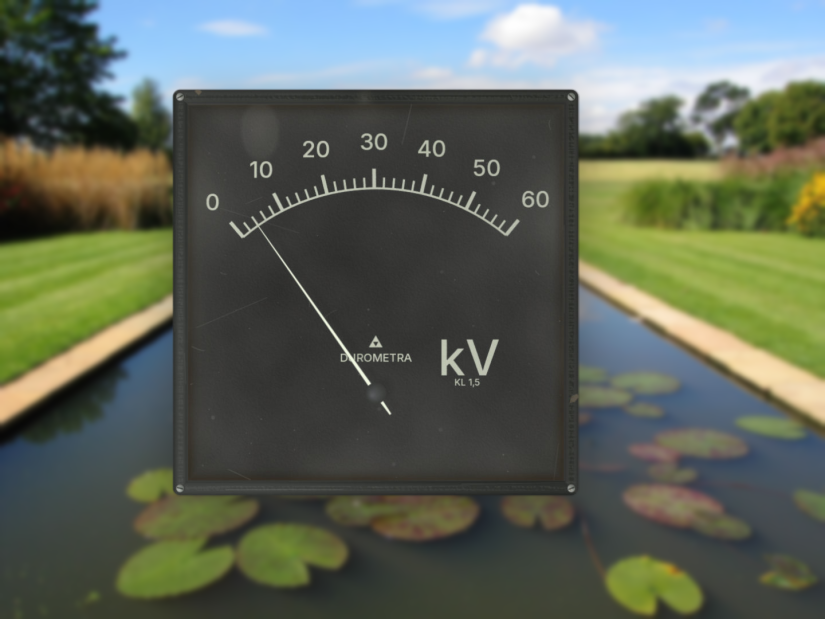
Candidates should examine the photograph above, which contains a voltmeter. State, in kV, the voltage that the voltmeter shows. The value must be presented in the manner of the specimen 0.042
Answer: 4
